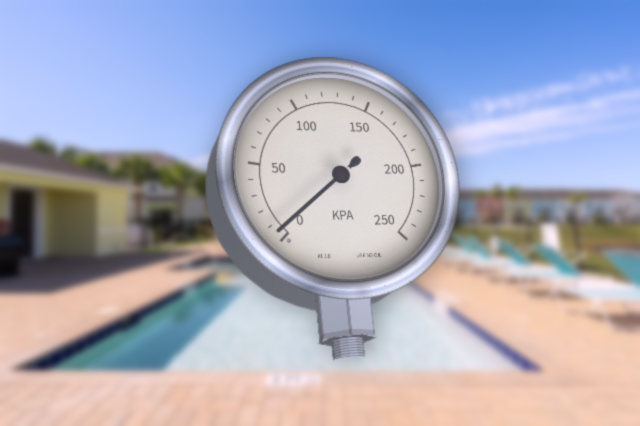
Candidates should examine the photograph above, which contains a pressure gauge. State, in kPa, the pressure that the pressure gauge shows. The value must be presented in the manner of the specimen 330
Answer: 5
